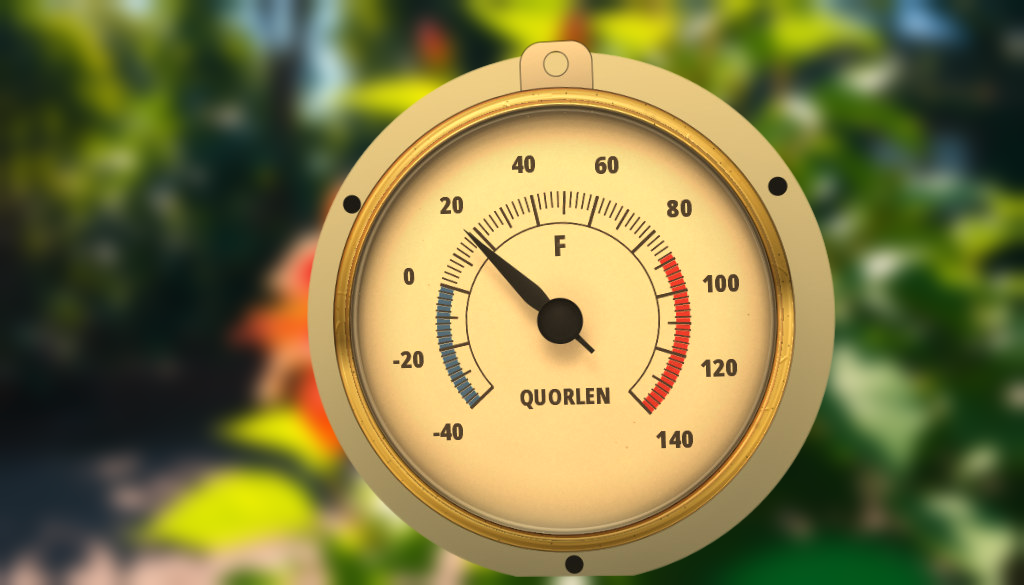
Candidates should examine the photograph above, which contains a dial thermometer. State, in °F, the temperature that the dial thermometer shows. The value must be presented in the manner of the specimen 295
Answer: 18
